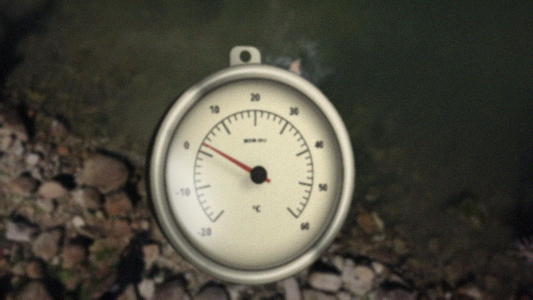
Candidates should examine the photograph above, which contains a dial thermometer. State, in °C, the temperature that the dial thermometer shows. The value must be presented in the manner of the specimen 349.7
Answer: 2
